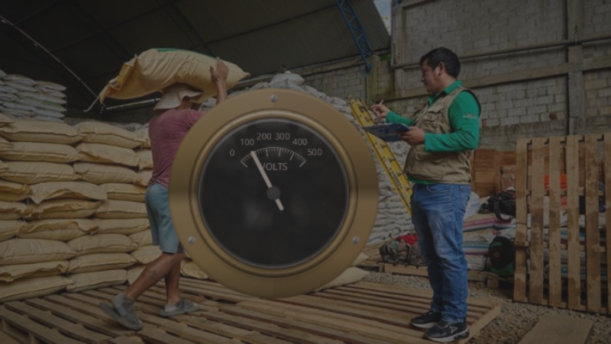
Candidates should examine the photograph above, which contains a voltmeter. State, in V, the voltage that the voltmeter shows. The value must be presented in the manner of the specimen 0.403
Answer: 100
